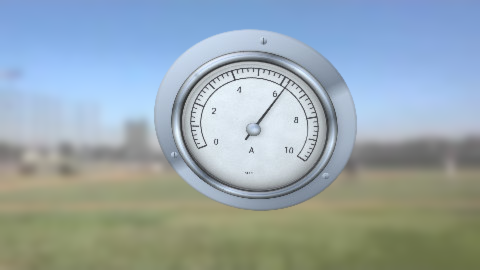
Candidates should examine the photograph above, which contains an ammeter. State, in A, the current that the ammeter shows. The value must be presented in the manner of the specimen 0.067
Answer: 6.2
